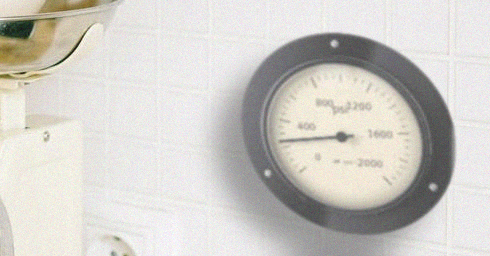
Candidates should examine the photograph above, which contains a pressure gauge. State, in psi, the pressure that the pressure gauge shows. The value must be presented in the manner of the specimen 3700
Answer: 250
